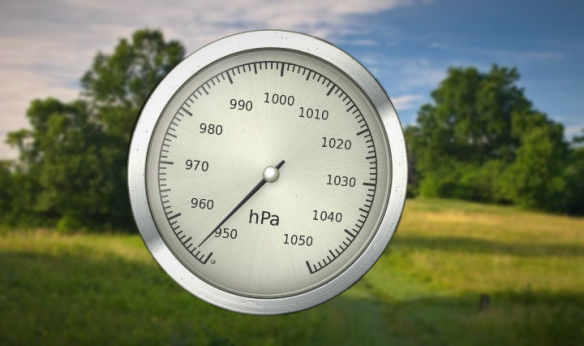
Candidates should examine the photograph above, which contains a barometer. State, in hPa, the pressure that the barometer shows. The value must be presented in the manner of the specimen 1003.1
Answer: 953
